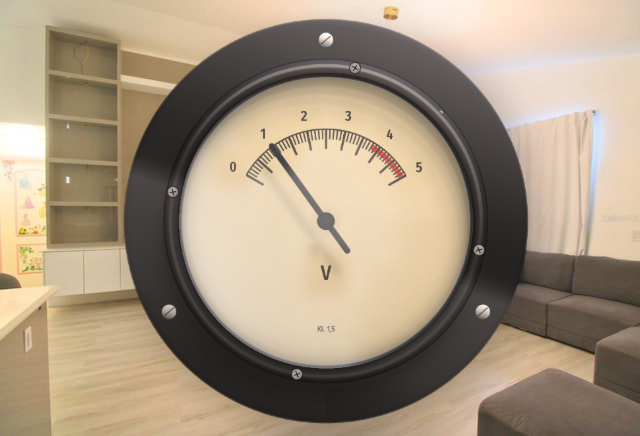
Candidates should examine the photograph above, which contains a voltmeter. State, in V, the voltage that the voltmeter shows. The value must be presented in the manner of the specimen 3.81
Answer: 1
